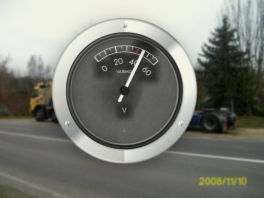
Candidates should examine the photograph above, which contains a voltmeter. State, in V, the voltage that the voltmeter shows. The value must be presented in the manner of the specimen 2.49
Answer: 45
